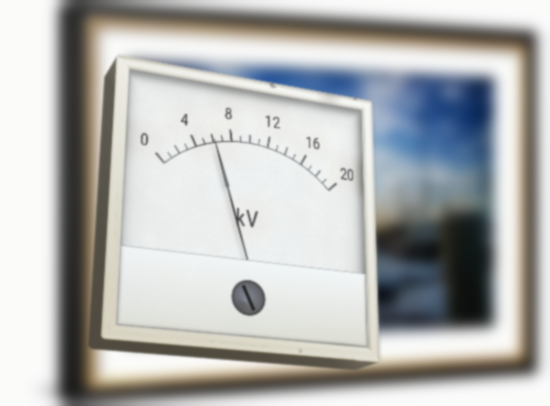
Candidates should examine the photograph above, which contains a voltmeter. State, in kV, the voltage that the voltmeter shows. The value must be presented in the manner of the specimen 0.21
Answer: 6
